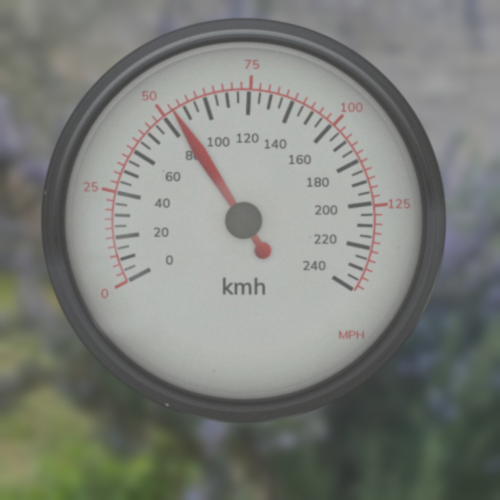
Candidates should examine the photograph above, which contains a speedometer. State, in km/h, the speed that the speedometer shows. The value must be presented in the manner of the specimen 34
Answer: 85
